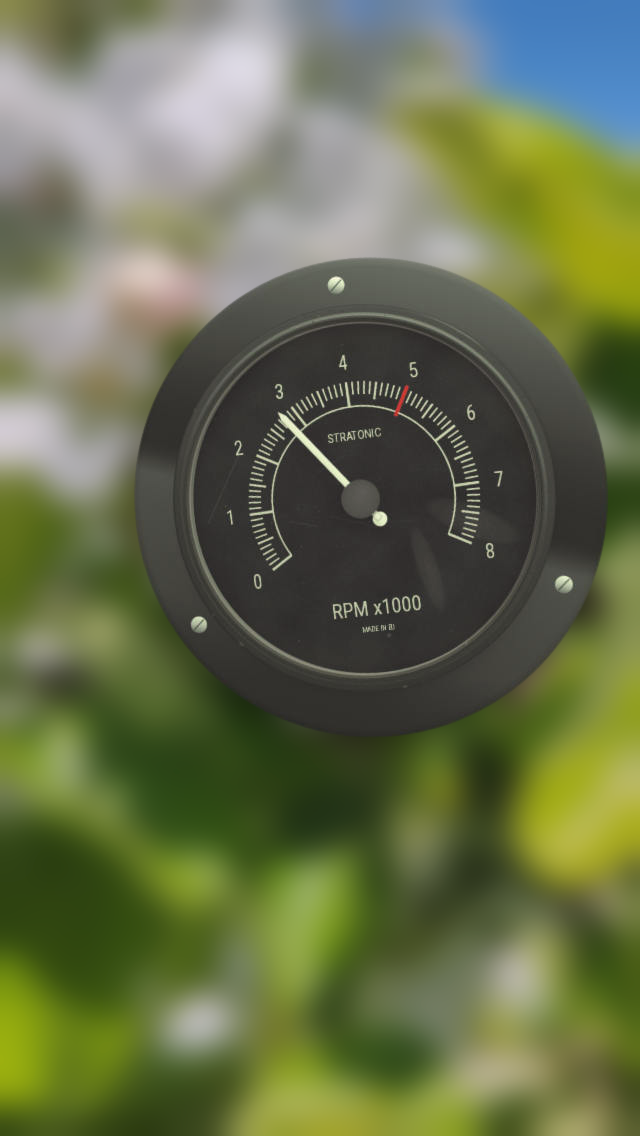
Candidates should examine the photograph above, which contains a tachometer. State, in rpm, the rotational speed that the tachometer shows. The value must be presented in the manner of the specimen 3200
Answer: 2800
